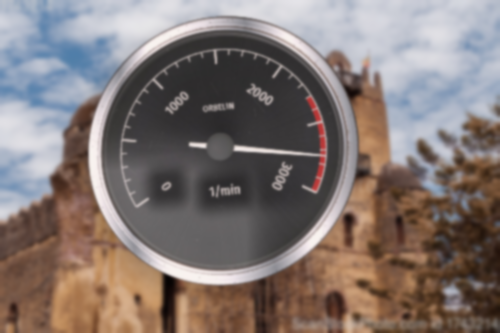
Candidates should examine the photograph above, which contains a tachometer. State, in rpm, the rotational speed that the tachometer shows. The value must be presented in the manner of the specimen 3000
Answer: 2750
